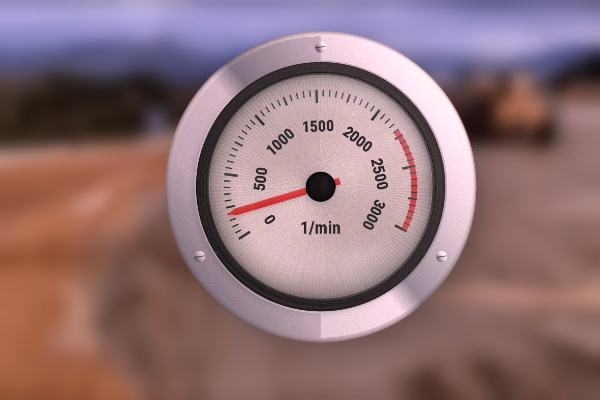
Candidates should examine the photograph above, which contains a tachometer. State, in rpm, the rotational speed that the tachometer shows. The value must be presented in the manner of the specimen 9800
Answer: 200
